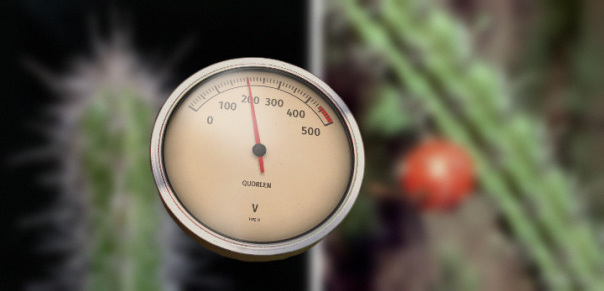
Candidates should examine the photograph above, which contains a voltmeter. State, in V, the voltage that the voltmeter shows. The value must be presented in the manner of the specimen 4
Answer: 200
